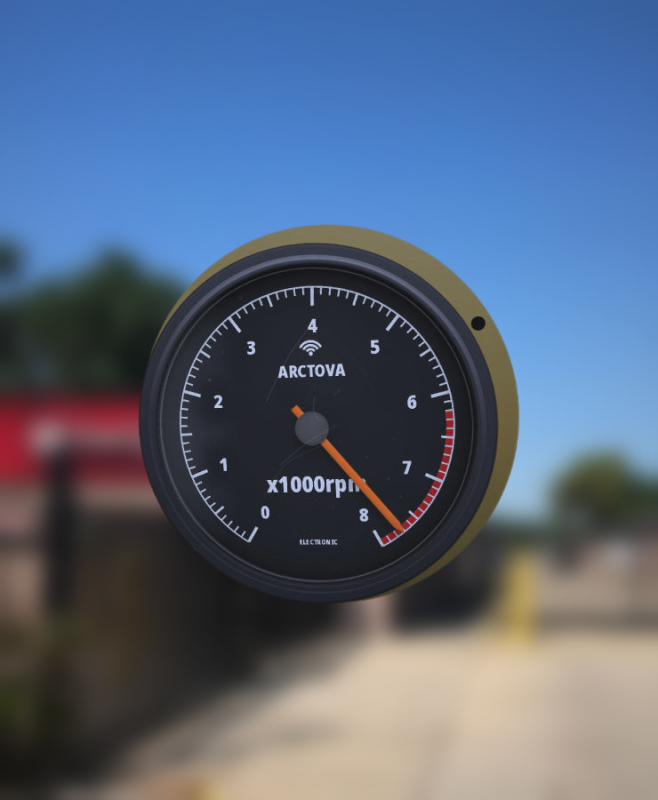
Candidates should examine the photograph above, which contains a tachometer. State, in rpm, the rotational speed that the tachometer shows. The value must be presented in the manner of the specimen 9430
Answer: 7700
